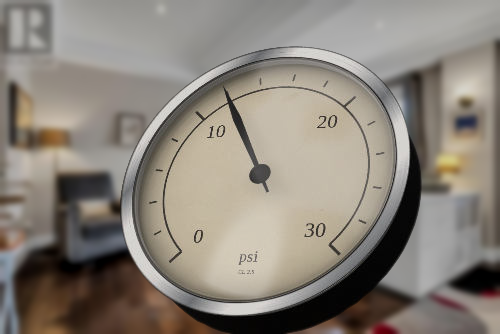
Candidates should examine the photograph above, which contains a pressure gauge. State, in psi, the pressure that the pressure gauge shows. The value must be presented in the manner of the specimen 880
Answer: 12
